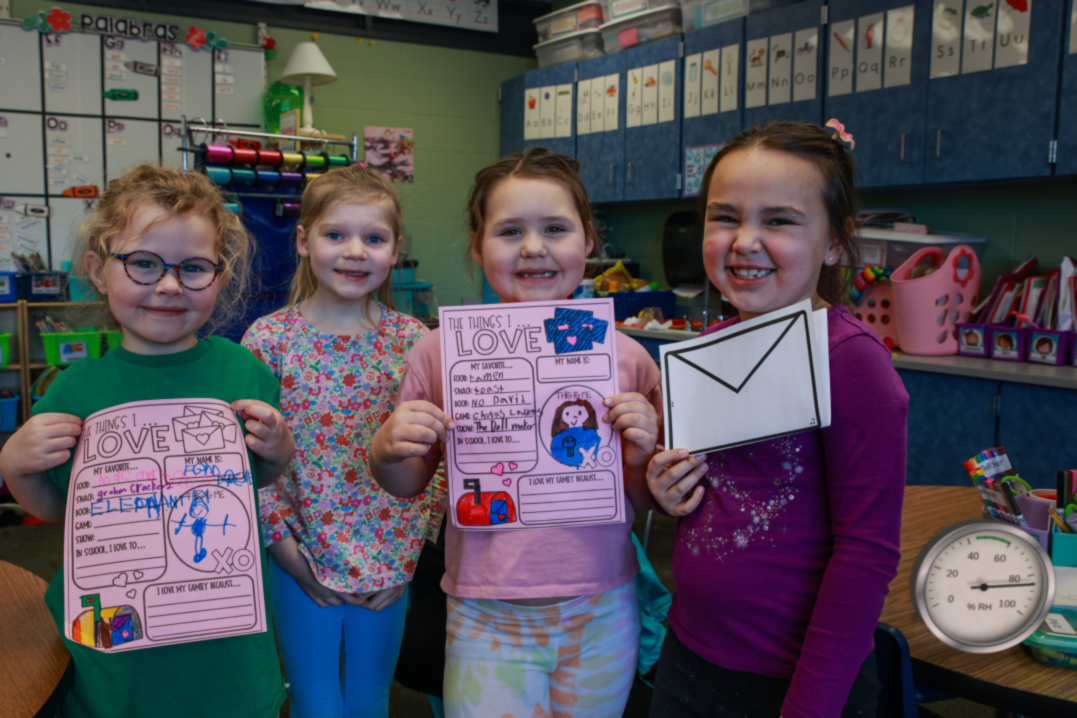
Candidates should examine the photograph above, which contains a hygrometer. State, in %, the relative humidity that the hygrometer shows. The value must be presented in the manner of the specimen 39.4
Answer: 84
